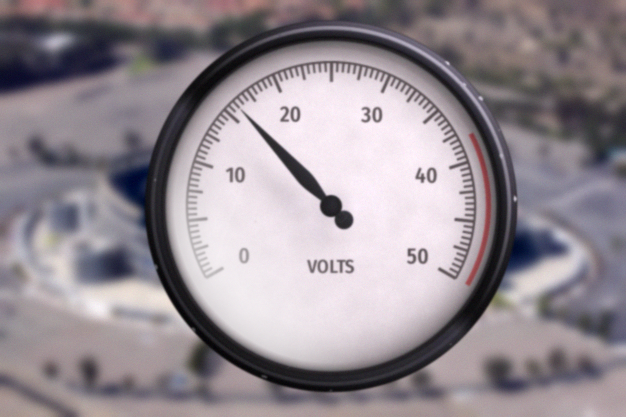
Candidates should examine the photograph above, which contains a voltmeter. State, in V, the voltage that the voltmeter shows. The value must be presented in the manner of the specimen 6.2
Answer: 16
